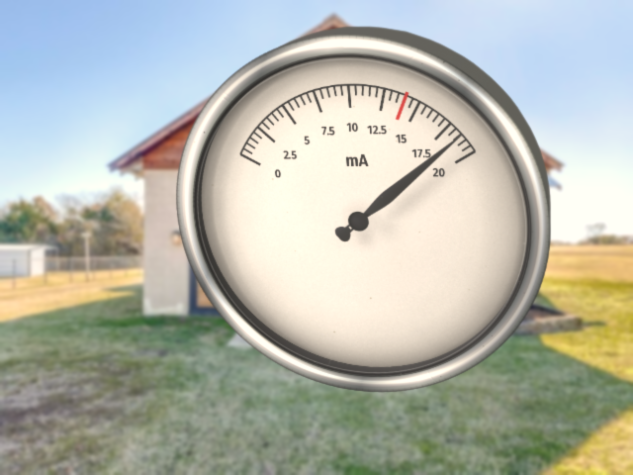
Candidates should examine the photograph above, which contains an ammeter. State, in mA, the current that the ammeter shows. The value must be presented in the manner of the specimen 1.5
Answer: 18.5
